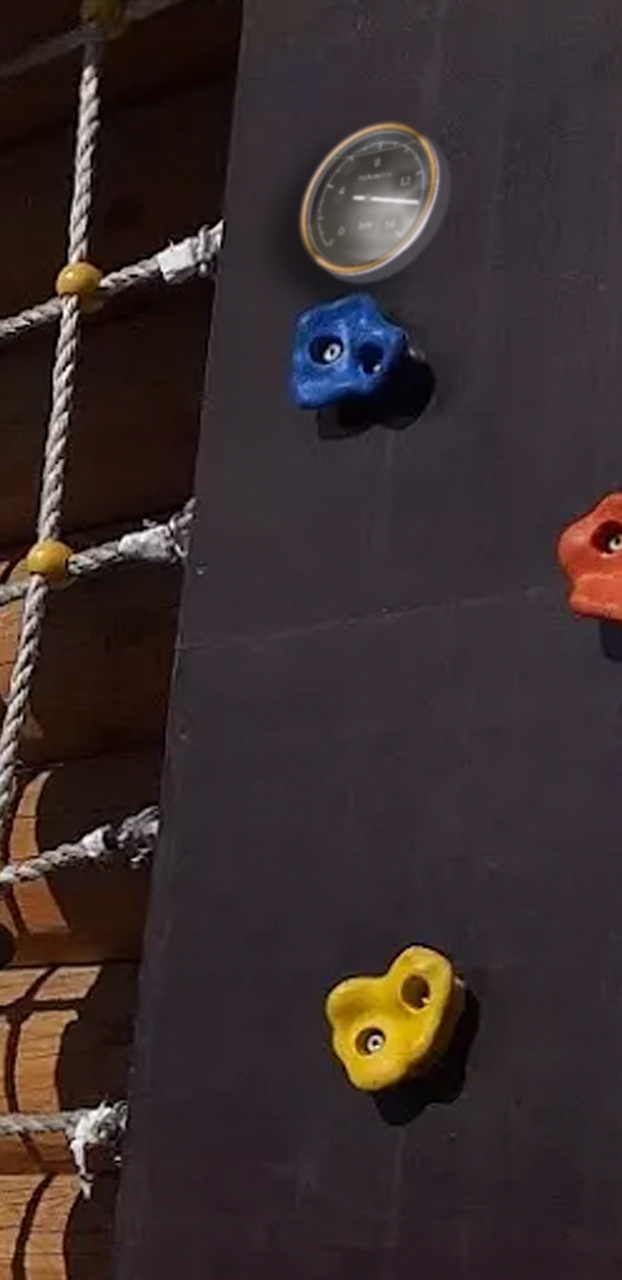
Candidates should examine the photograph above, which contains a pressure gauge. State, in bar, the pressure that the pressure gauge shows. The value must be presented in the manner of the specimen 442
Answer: 14
